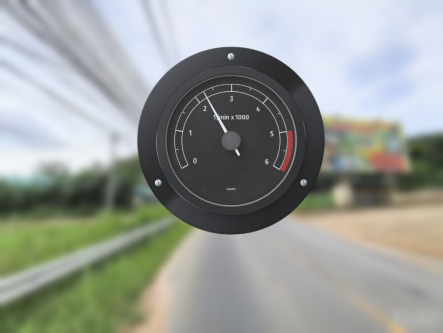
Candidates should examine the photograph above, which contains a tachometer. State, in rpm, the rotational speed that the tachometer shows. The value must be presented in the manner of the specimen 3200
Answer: 2250
